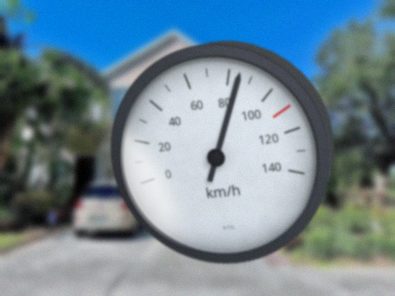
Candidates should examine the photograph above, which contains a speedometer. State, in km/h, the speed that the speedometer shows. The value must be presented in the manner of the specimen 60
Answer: 85
